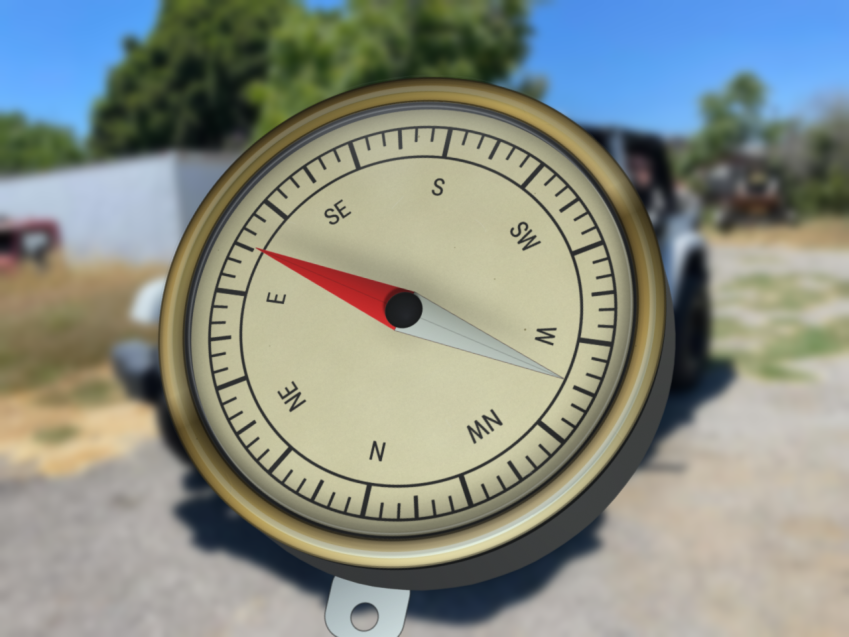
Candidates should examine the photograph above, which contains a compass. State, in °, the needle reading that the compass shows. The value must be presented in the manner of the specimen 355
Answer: 105
